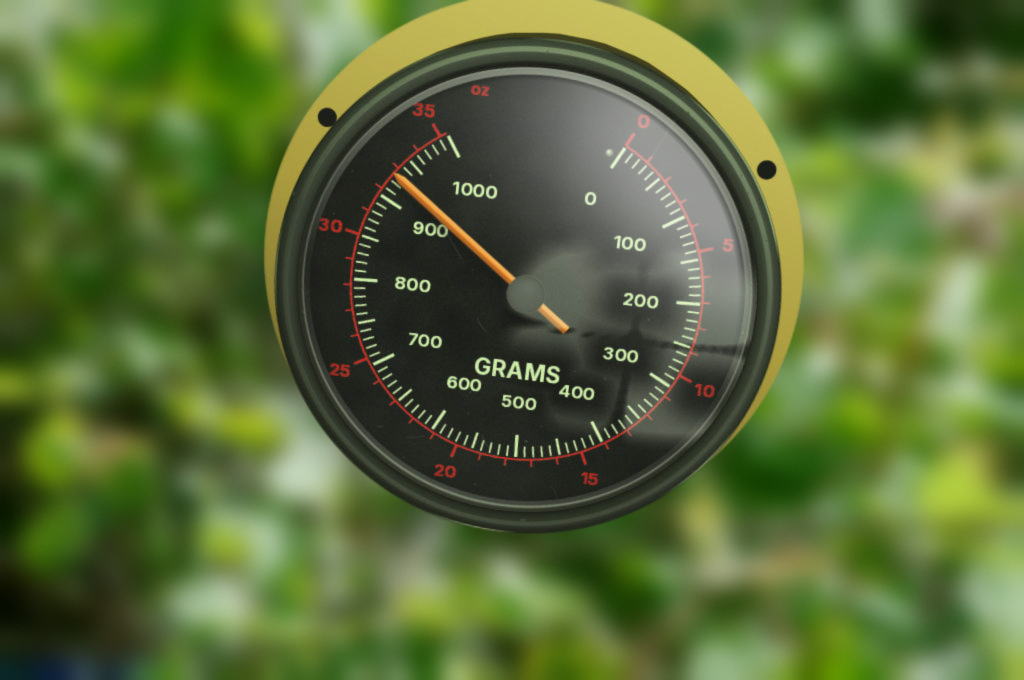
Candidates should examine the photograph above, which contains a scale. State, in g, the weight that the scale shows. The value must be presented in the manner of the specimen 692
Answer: 930
